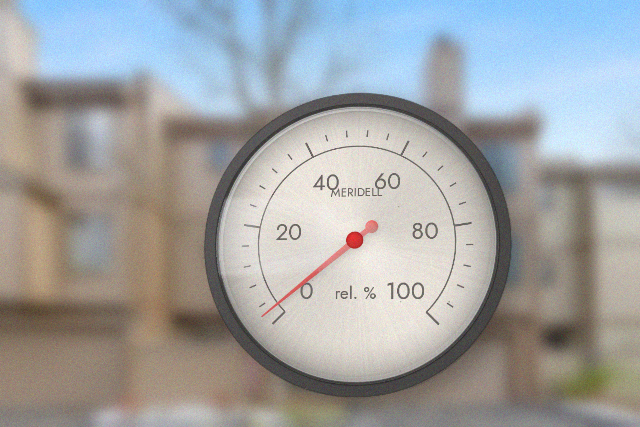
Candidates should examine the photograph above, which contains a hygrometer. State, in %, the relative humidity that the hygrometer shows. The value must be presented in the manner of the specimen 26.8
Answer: 2
